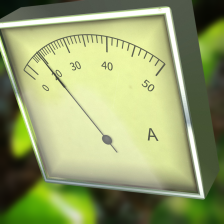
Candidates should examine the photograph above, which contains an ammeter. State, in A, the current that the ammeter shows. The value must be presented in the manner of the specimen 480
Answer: 20
